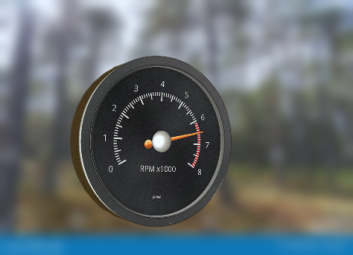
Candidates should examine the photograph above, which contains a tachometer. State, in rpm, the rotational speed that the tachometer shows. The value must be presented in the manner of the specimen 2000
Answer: 6500
